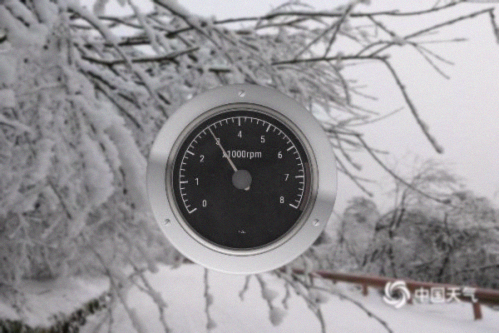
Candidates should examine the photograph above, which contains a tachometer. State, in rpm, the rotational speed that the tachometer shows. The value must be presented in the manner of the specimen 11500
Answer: 3000
